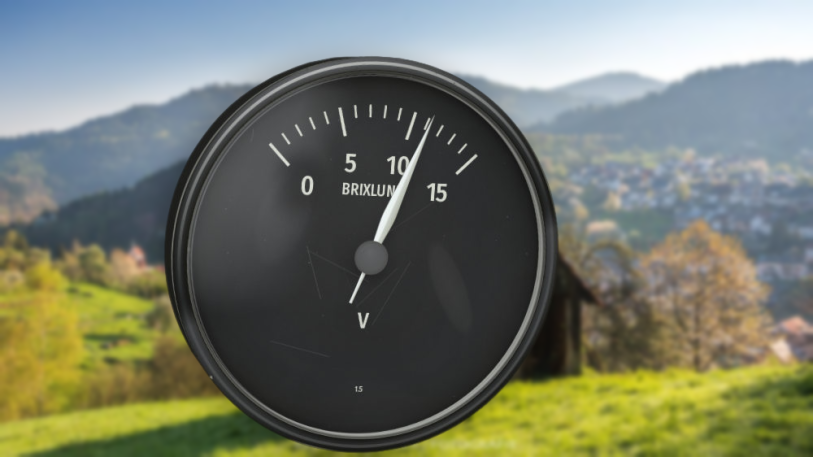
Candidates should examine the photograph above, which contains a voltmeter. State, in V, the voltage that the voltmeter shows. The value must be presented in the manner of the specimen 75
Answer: 11
